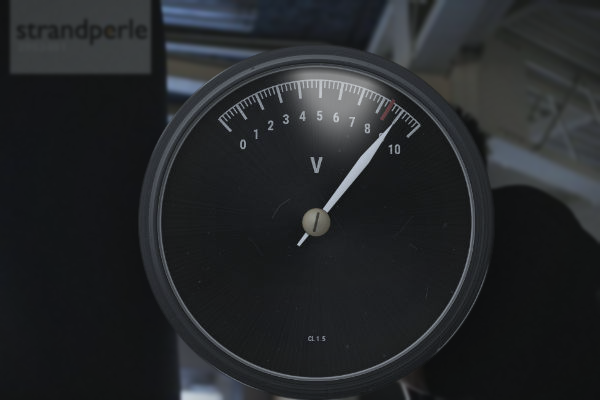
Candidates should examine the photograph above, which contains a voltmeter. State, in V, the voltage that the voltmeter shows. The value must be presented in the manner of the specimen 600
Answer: 9
